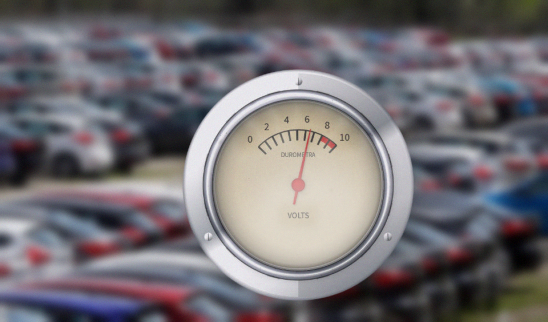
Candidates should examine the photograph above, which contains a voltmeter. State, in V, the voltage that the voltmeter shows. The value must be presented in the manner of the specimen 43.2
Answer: 6.5
